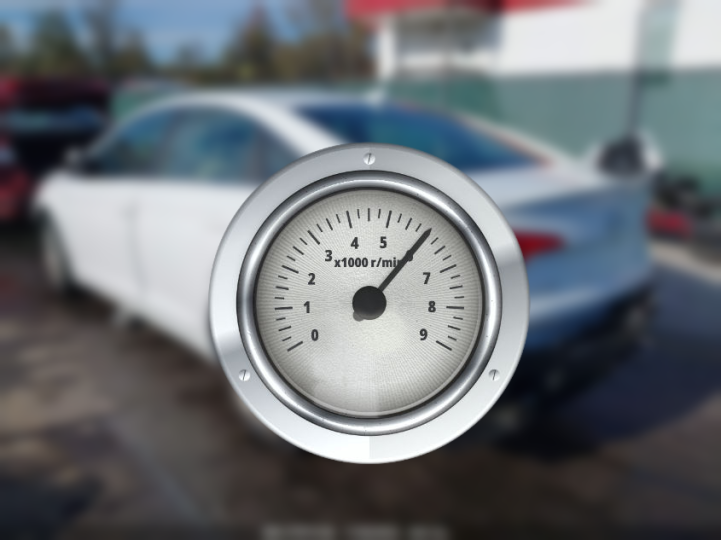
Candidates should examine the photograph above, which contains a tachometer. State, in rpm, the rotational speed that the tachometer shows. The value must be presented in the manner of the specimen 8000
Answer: 6000
